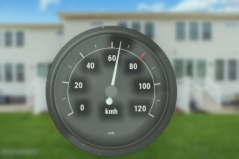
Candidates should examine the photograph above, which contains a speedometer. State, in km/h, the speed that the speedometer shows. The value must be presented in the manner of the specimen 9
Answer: 65
